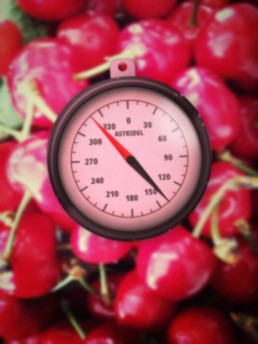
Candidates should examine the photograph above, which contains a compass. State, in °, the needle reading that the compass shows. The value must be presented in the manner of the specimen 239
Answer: 320
